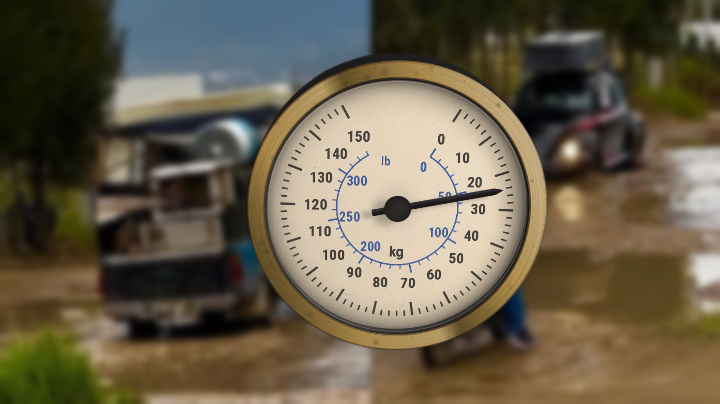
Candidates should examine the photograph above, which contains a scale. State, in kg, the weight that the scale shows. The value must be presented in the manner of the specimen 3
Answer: 24
